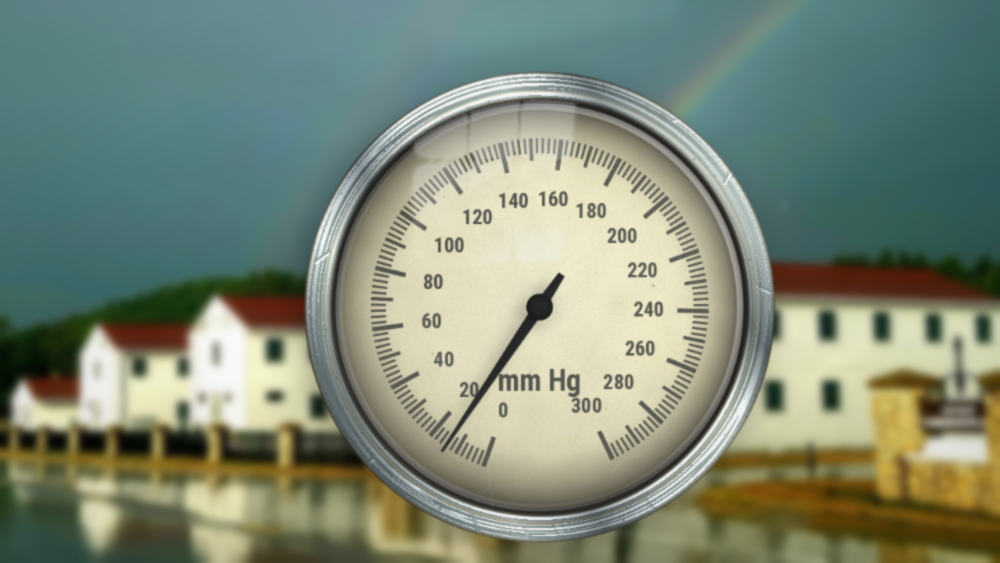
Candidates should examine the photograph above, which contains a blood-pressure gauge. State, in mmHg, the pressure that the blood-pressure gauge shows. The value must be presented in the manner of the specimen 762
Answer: 14
